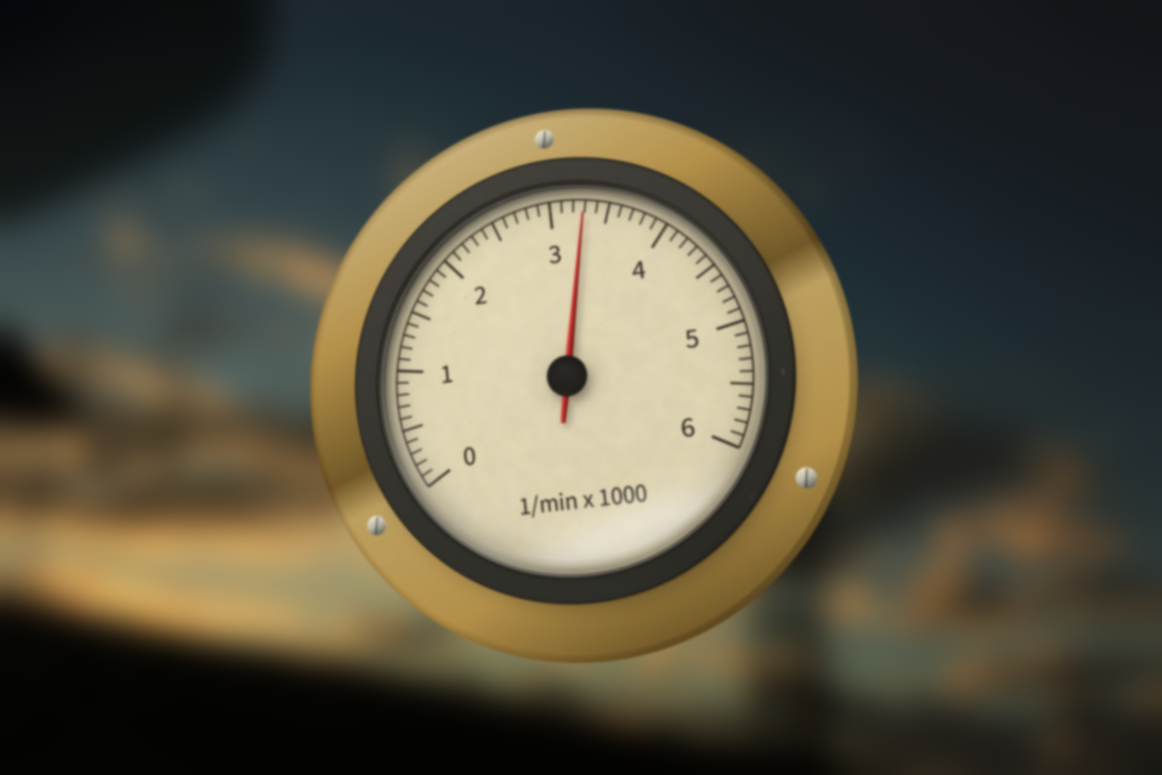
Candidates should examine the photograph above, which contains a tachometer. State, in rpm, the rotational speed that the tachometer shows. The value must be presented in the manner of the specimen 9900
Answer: 3300
